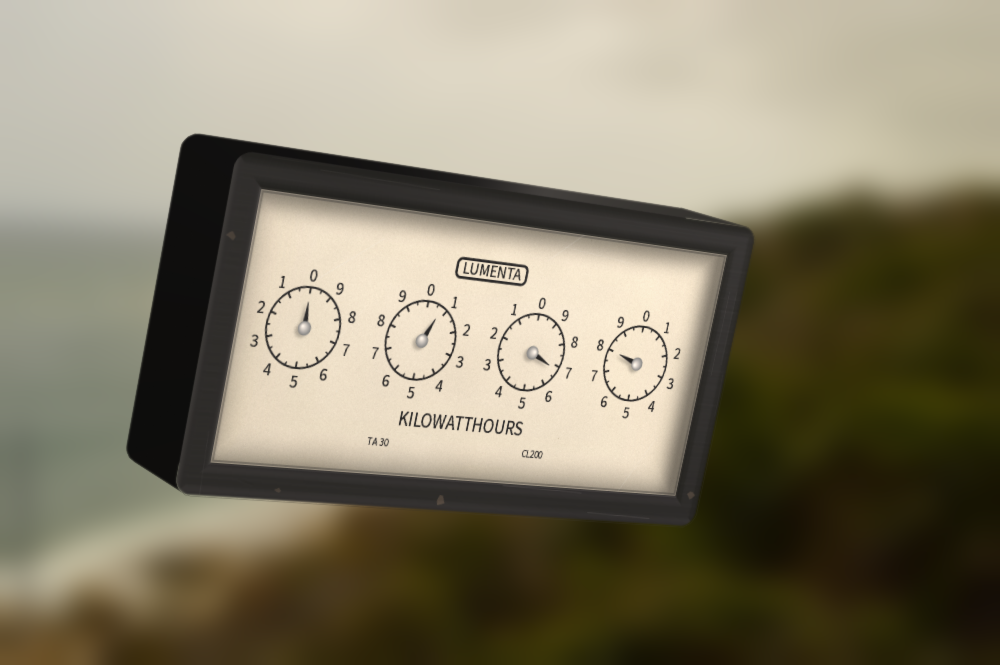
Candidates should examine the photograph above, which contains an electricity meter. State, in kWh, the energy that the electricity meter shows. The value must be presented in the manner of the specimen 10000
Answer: 68
